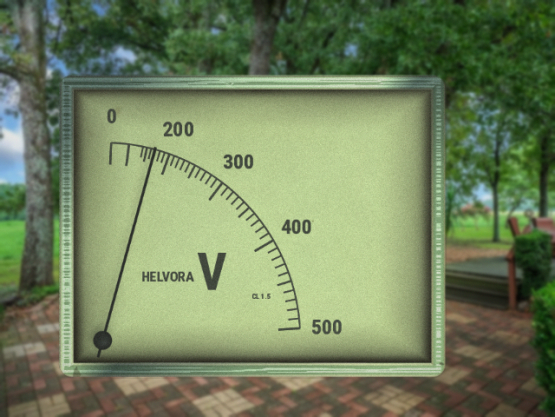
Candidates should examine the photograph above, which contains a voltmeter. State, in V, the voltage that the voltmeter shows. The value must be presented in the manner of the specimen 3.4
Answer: 170
